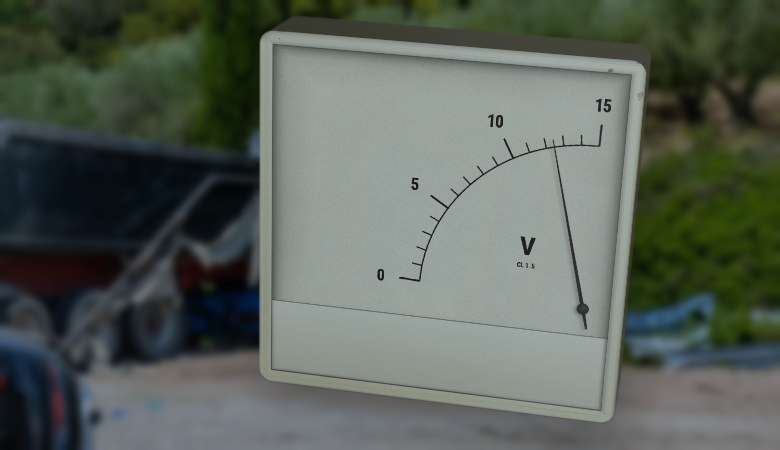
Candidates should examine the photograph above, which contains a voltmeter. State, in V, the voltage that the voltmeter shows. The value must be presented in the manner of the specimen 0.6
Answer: 12.5
